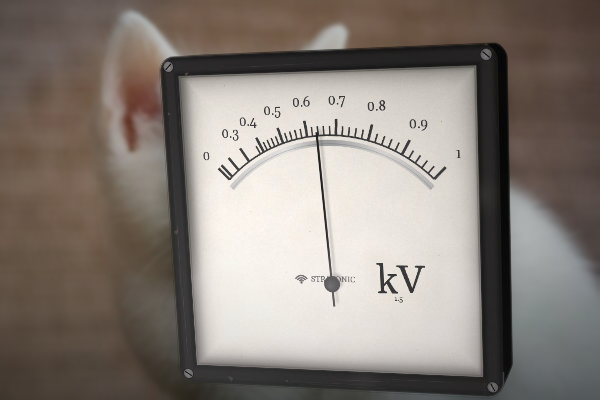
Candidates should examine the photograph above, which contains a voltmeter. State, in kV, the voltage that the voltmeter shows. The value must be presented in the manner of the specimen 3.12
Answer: 0.64
